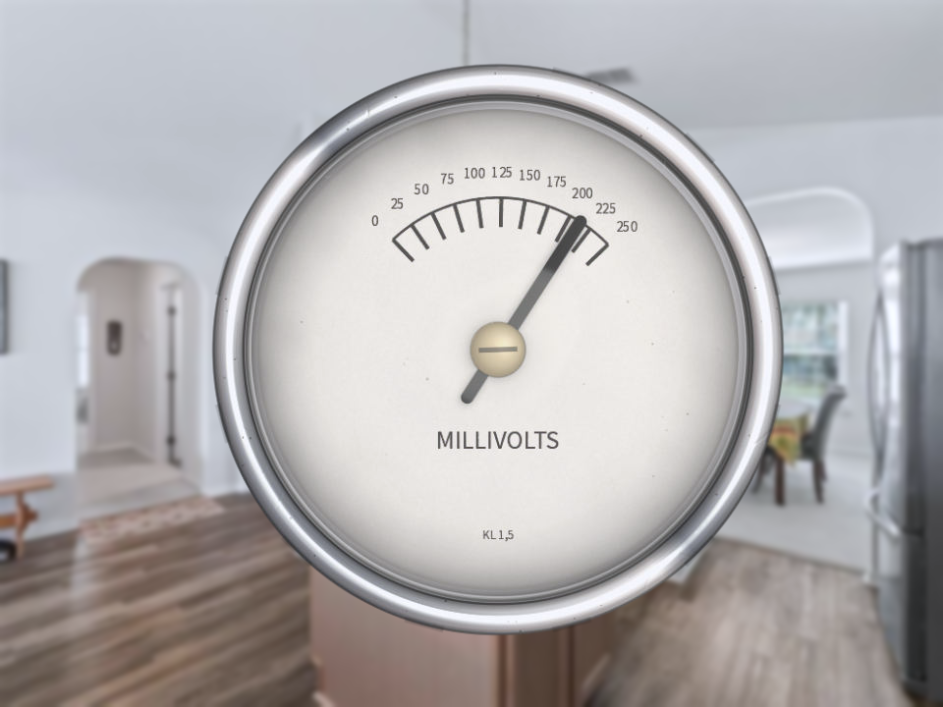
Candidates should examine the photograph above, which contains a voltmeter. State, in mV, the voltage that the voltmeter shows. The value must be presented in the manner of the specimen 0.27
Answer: 212.5
